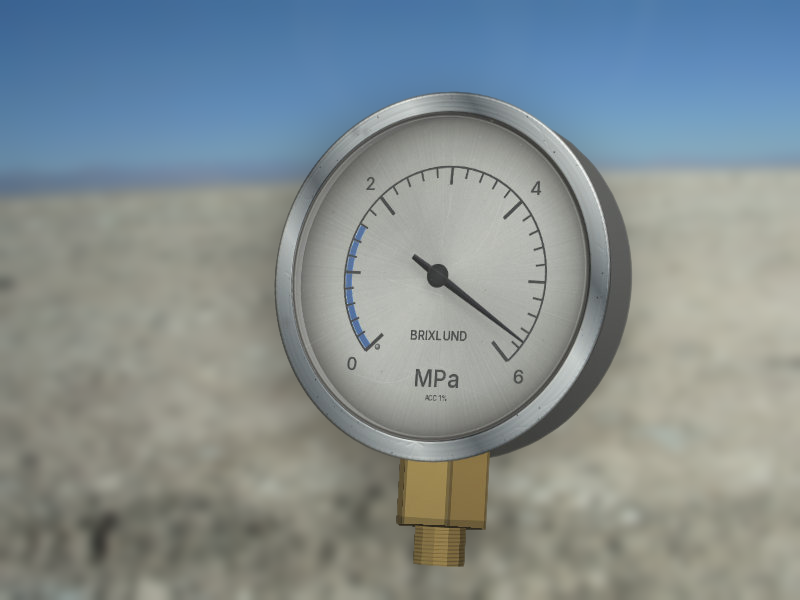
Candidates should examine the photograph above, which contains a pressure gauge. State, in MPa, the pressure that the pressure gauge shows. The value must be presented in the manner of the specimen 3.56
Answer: 5.7
